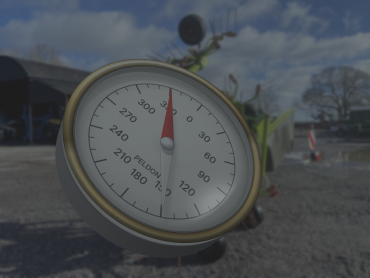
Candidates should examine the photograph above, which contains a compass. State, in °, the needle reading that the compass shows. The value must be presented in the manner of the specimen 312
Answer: 330
